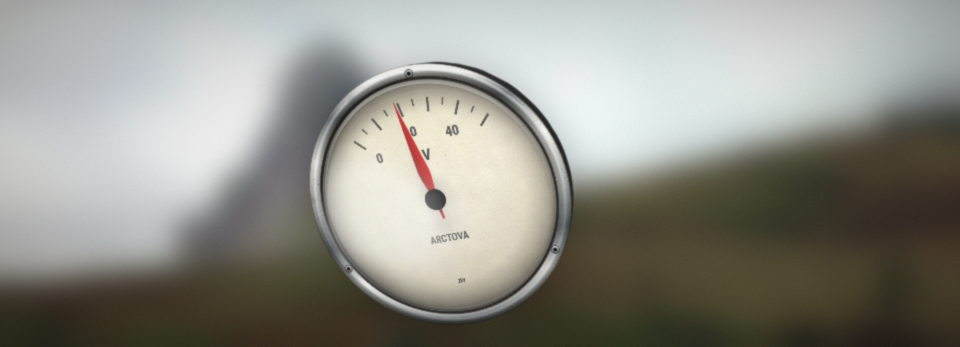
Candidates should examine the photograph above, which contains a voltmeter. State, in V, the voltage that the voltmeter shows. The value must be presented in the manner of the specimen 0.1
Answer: 20
